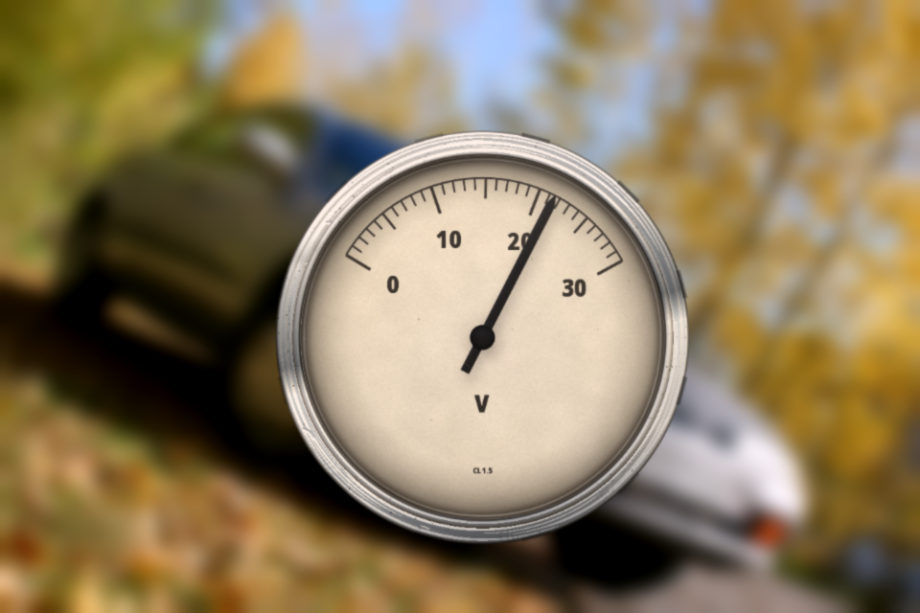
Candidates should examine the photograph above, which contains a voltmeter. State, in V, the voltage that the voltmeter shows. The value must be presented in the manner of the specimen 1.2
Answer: 21.5
